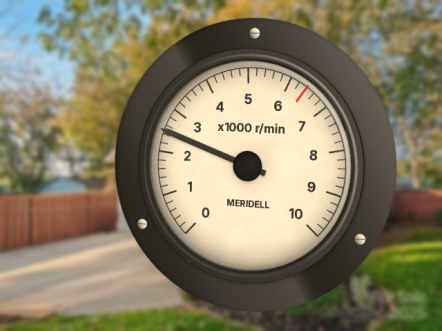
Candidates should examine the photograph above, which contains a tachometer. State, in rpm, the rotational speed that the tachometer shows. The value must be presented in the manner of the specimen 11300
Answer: 2500
